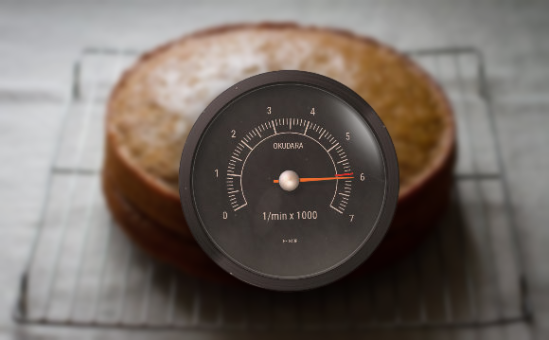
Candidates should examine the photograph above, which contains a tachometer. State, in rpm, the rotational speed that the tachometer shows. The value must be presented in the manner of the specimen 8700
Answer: 6000
